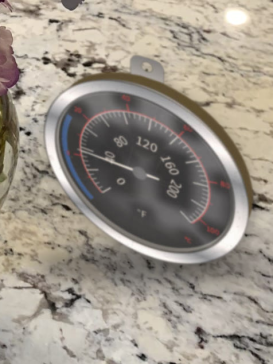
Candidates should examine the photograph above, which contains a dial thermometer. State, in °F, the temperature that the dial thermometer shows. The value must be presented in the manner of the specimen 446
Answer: 40
